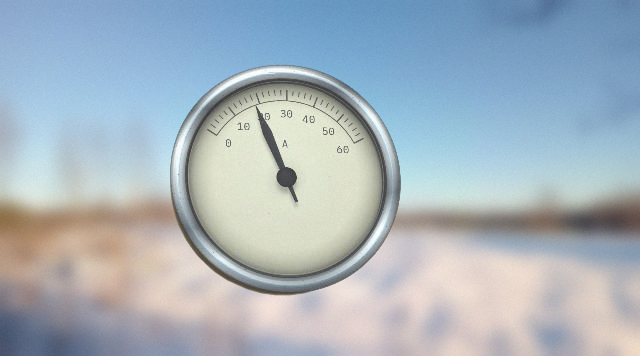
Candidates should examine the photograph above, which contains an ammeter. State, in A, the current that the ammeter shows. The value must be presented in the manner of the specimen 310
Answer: 18
